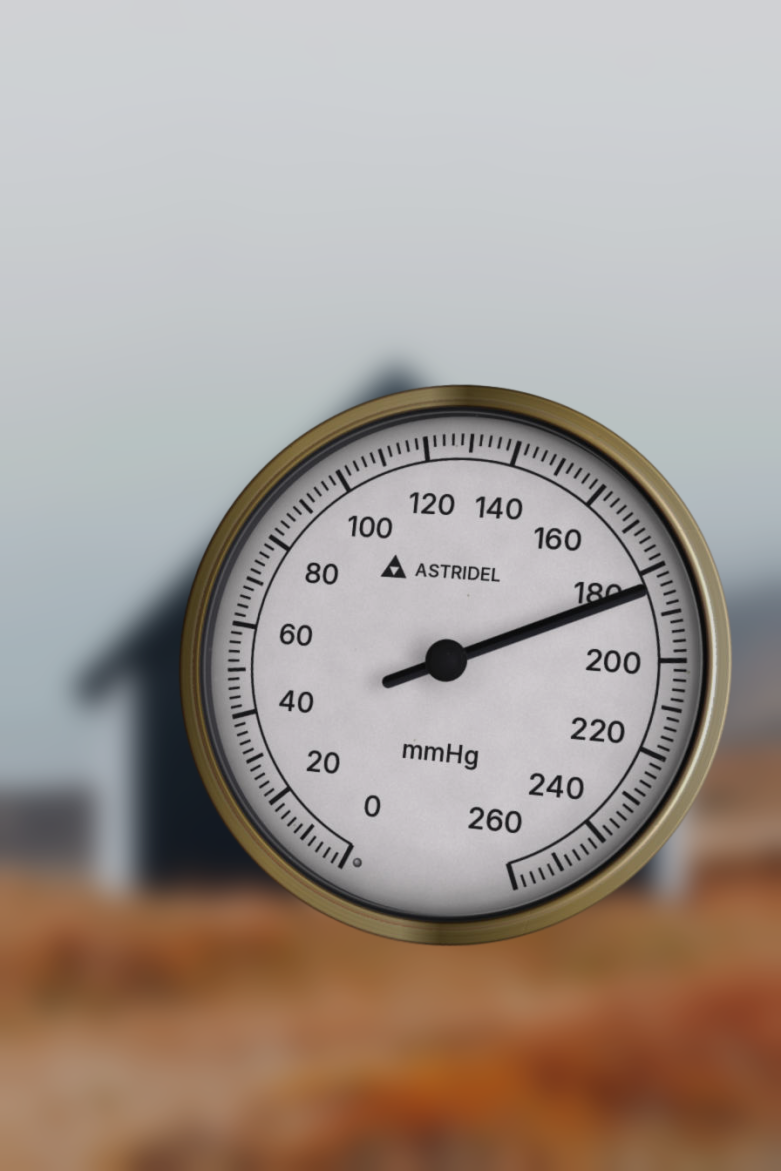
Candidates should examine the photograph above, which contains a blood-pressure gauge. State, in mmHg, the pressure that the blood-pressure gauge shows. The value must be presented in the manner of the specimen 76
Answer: 184
